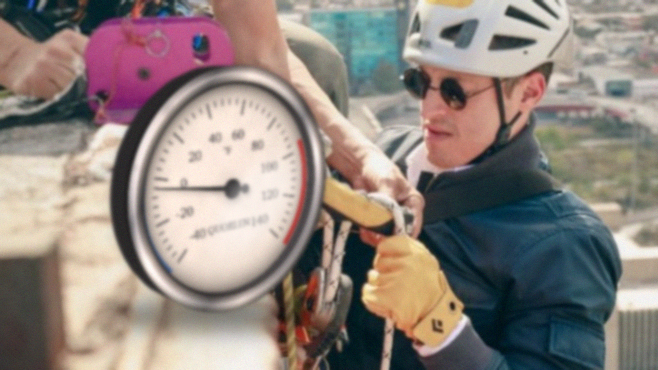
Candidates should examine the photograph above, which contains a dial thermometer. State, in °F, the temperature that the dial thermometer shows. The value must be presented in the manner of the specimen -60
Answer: -4
